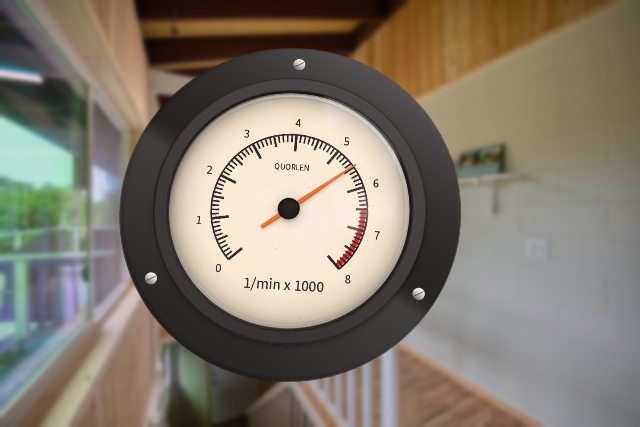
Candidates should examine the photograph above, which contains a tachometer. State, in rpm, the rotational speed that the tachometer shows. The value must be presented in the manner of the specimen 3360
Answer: 5500
